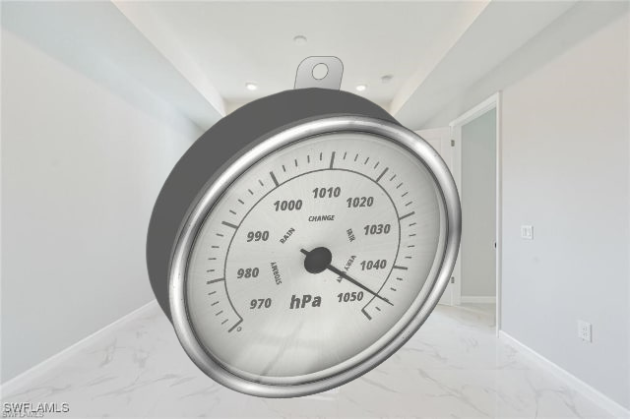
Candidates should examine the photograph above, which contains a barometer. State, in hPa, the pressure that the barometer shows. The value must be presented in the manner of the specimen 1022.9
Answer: 1046
